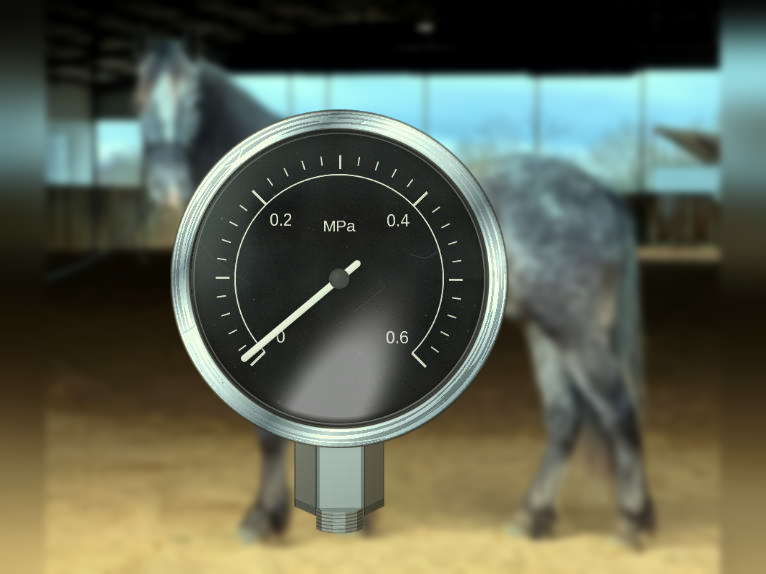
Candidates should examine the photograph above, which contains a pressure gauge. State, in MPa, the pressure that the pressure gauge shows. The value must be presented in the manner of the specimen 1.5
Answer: 0.01
